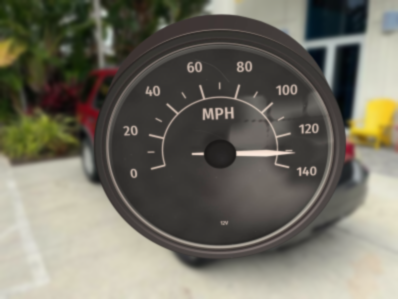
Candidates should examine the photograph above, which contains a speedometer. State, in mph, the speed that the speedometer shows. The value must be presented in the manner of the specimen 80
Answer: 130
